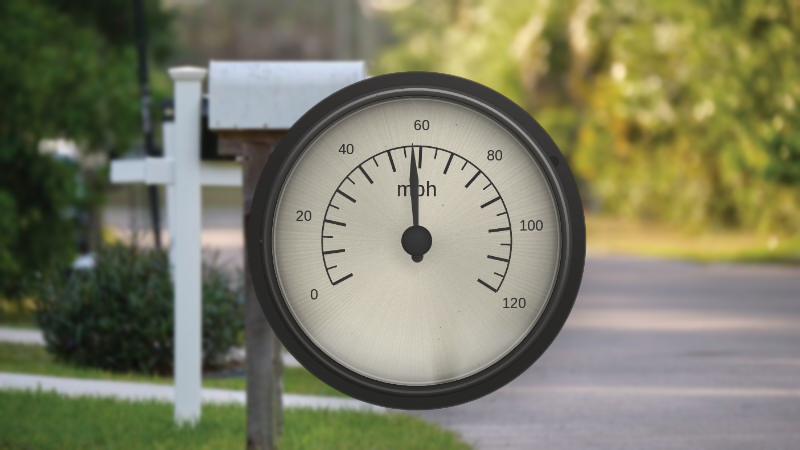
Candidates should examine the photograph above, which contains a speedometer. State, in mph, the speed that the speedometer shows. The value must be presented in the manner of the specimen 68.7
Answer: 57.5
